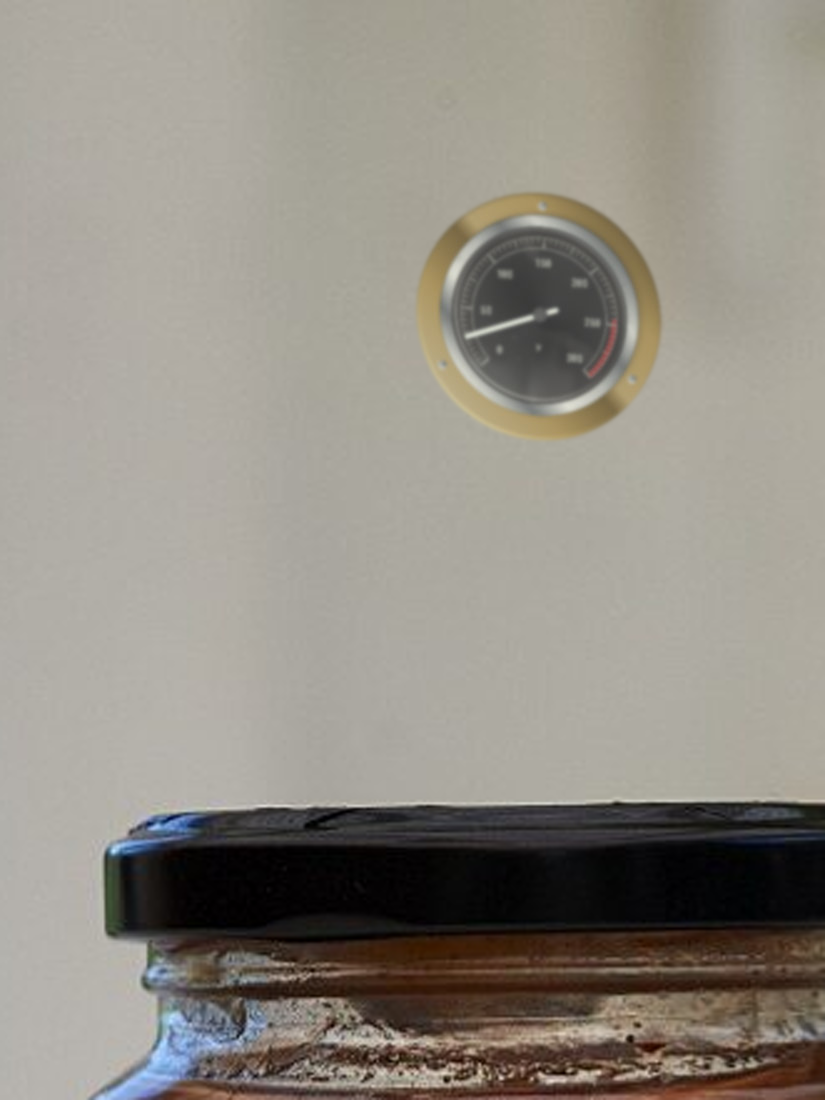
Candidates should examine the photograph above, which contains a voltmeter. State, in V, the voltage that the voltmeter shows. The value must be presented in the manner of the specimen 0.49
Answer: 25
